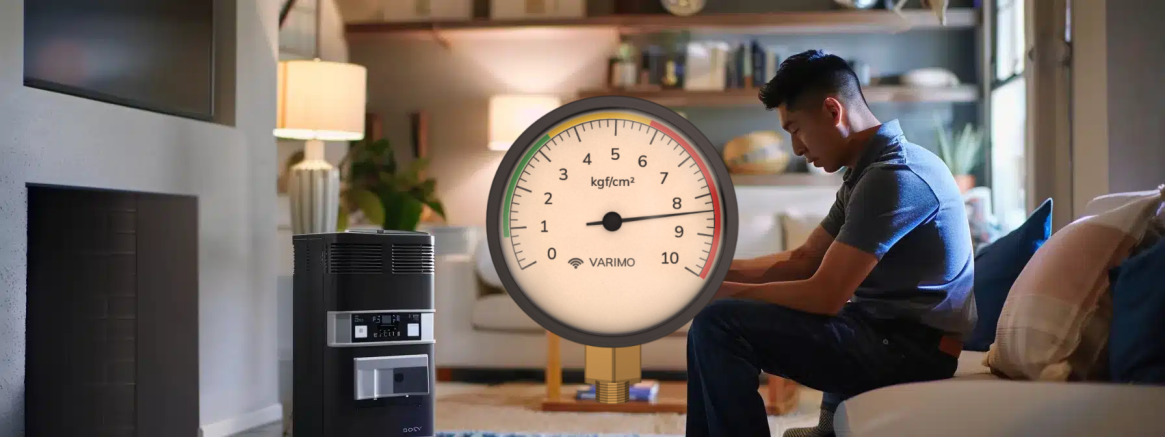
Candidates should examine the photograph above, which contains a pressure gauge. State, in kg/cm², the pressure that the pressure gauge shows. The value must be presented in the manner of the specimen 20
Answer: 8.4
